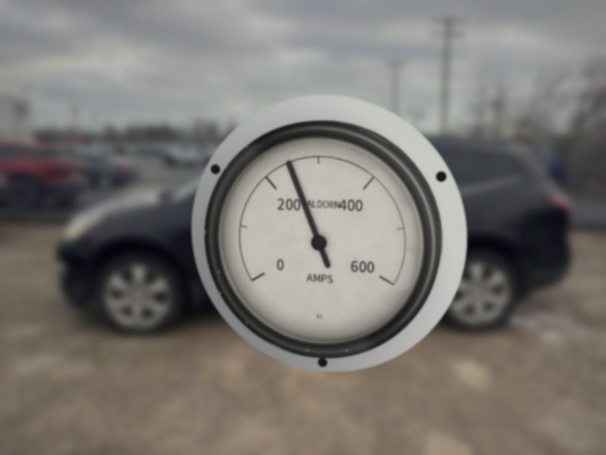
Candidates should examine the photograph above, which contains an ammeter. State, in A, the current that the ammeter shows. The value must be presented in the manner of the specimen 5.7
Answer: 250
